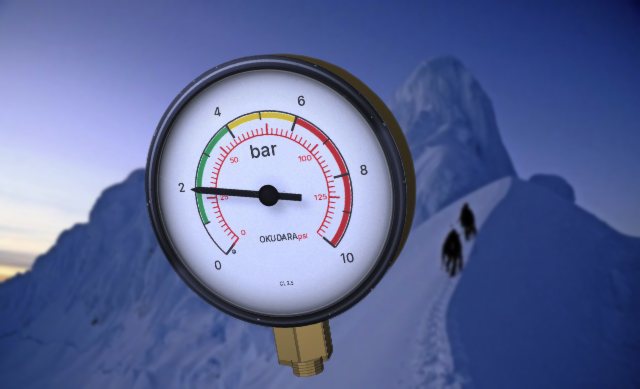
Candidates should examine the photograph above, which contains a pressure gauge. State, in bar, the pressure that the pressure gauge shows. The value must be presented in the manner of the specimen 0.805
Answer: 2
